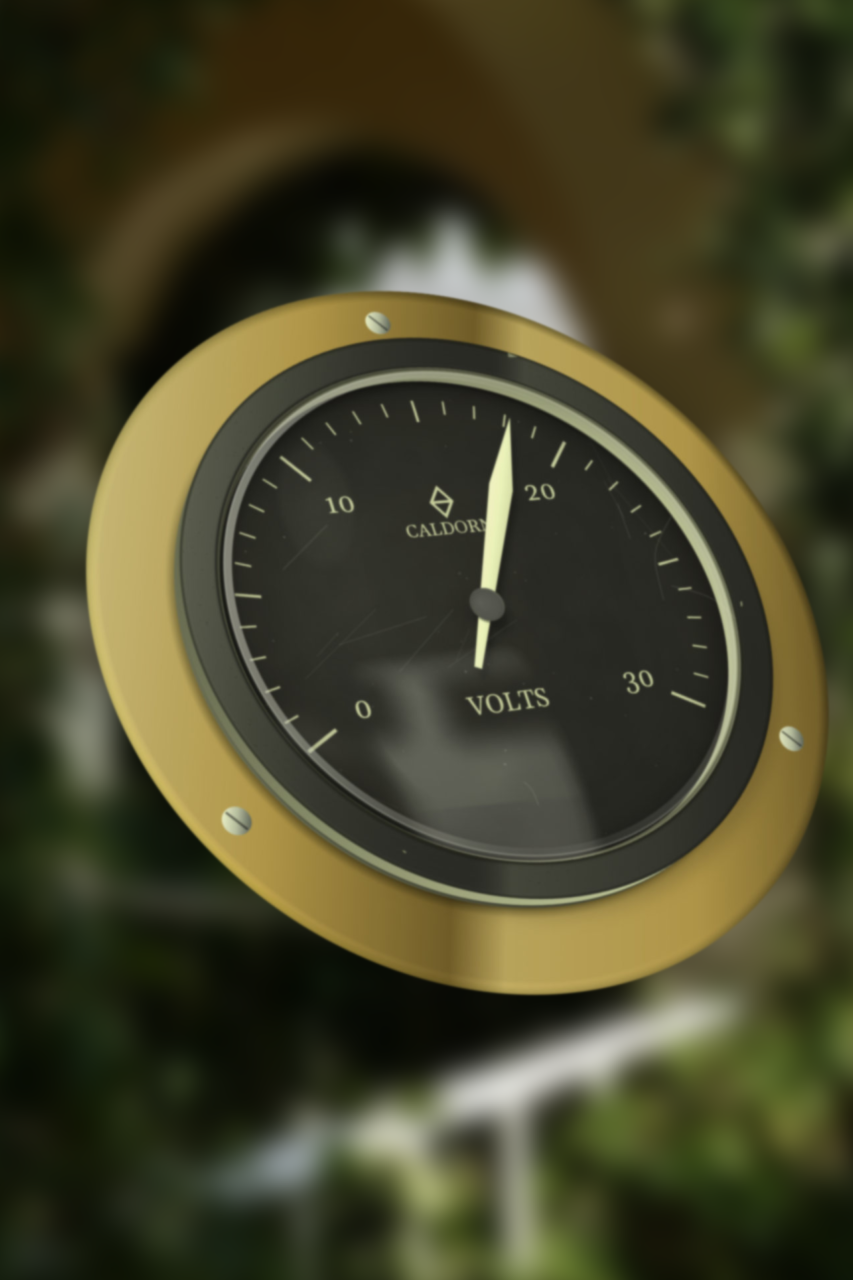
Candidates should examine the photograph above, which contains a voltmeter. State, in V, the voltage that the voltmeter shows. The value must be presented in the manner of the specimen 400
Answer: 18
